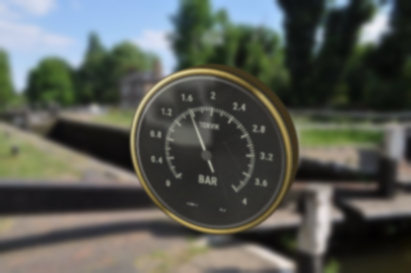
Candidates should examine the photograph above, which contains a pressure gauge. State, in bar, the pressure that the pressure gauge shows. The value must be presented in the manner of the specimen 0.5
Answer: 1.6
